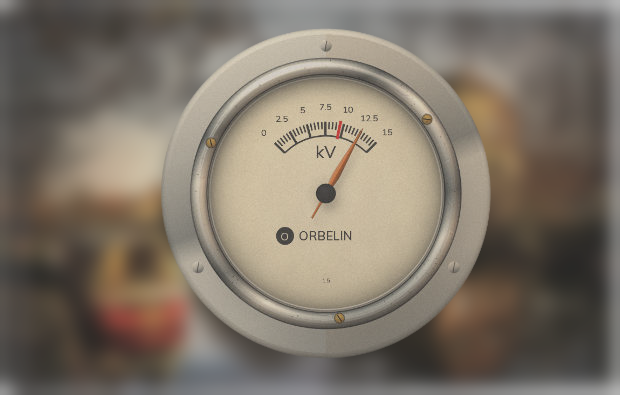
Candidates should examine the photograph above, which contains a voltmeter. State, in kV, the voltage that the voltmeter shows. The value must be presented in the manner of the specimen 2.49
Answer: 12.5
